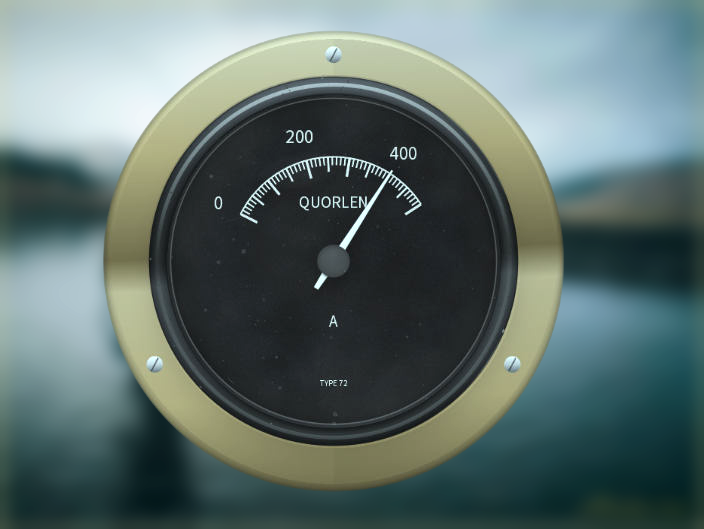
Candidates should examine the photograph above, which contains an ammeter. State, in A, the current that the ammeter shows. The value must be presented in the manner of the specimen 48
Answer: 400
